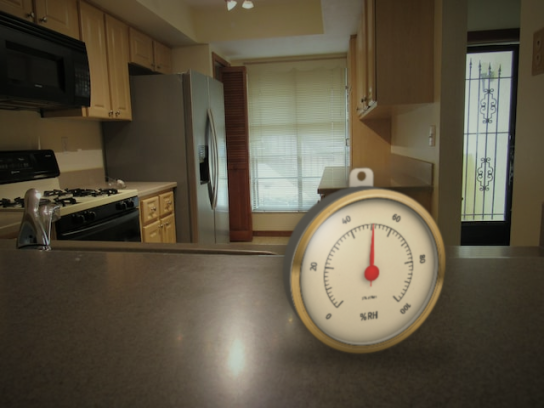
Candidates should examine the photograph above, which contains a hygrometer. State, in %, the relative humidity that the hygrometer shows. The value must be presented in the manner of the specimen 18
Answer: 50
